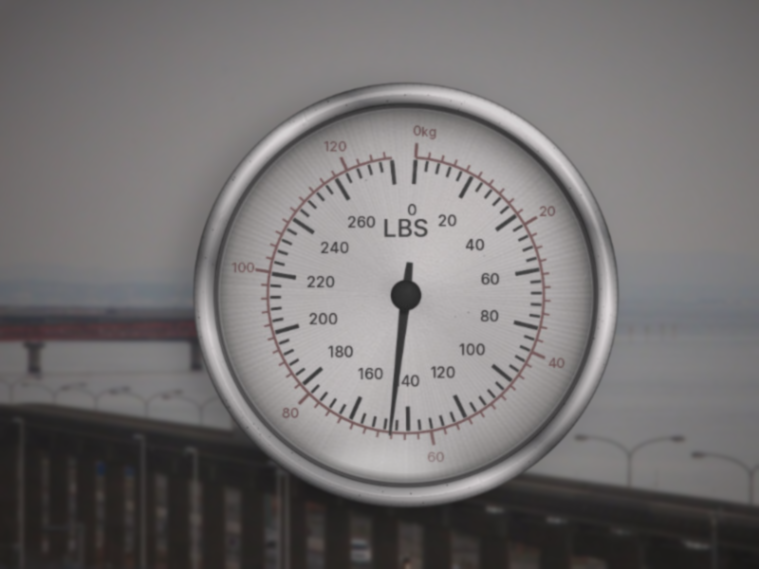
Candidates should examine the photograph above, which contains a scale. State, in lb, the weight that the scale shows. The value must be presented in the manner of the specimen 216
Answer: 146
